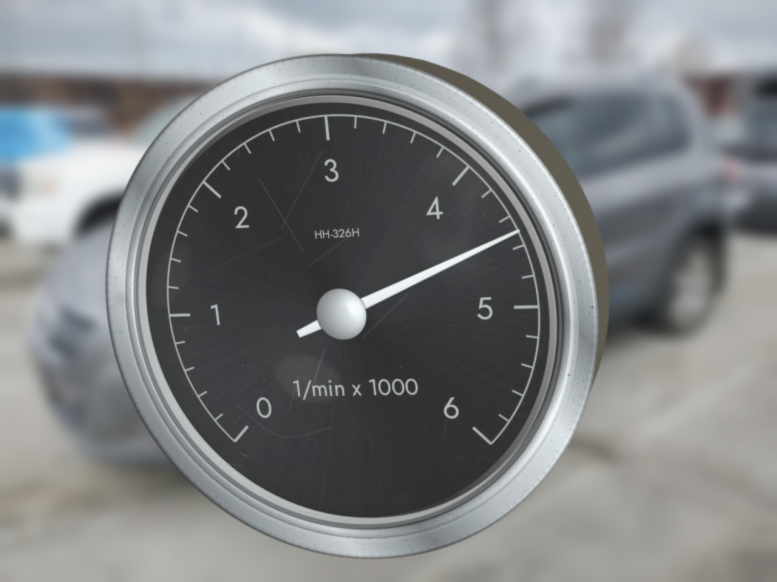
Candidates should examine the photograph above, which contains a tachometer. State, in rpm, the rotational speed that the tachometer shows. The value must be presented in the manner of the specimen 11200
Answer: 4500
